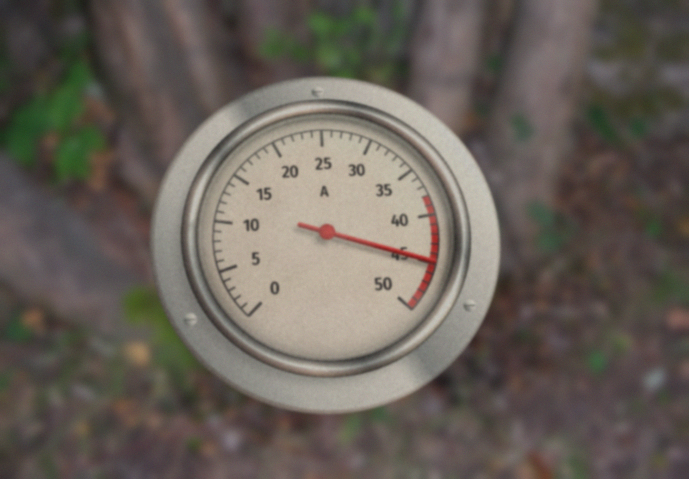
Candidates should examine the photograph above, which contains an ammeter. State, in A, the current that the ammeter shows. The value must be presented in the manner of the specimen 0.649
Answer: 45
